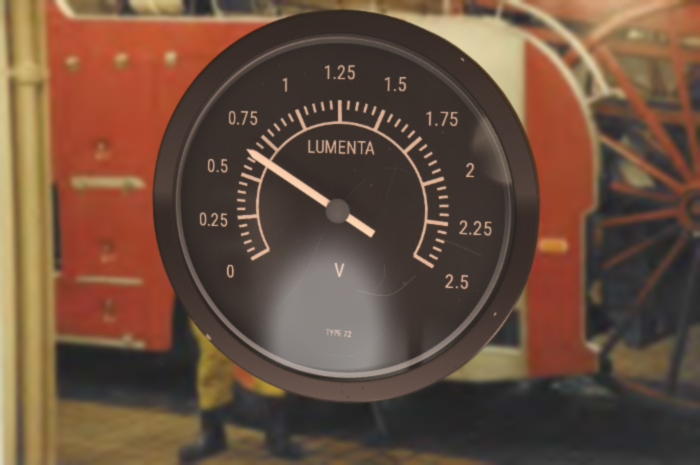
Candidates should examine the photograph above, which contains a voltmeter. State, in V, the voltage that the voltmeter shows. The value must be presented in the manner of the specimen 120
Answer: 0.65
